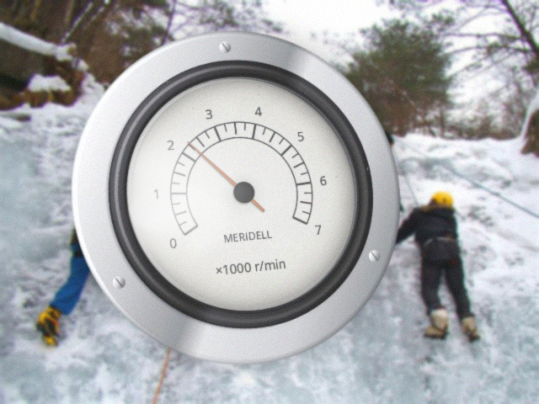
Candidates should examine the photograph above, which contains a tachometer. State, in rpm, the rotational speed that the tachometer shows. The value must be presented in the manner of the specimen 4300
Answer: 2250
